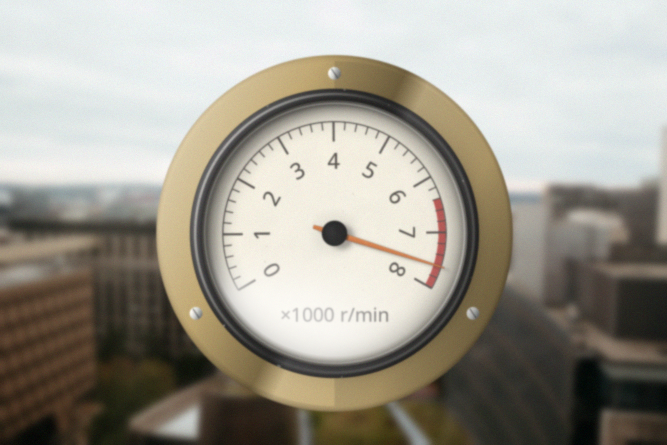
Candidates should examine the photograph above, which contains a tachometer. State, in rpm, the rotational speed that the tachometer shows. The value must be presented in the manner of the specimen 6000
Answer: 7600
